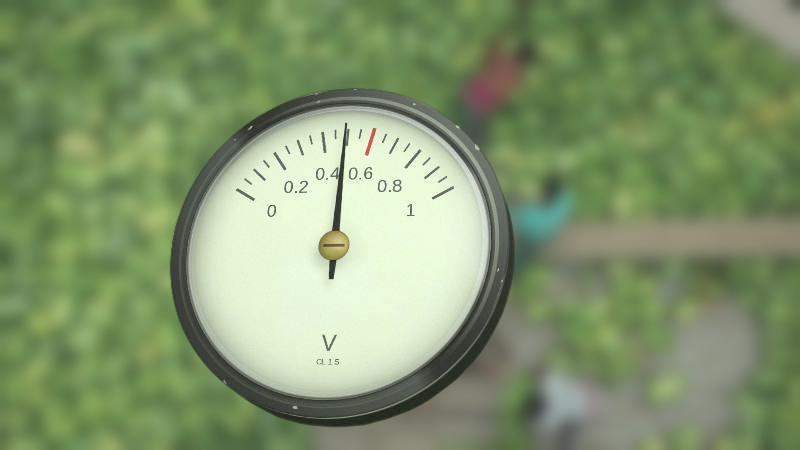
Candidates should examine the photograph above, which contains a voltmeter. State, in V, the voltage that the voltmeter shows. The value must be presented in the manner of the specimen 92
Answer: 0.5
